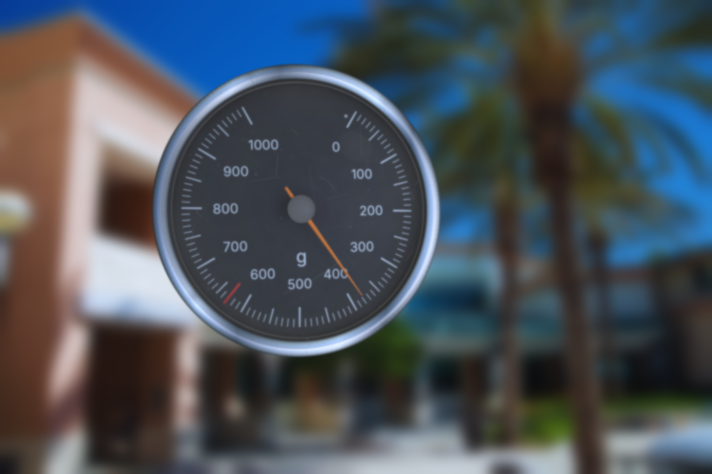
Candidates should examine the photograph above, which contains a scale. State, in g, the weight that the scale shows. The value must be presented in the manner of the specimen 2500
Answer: 380
